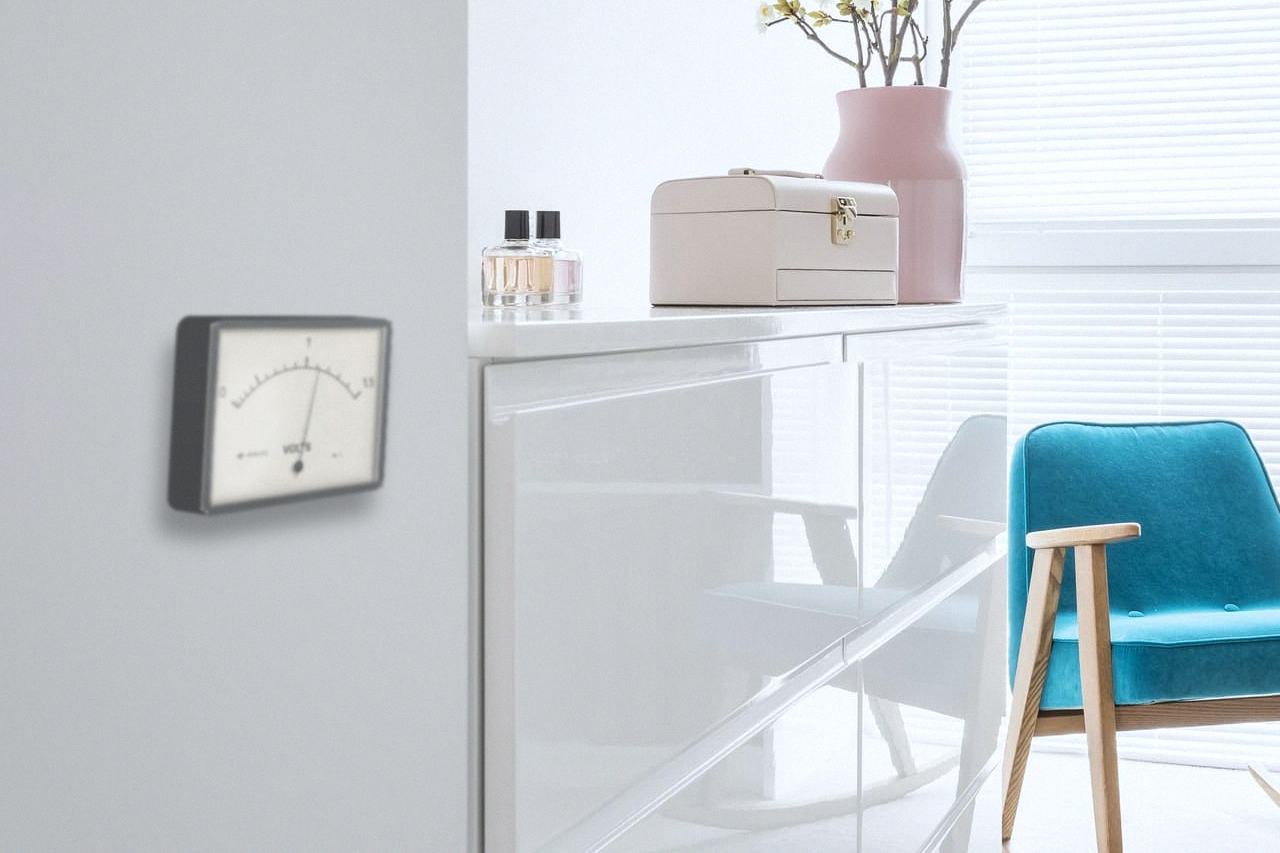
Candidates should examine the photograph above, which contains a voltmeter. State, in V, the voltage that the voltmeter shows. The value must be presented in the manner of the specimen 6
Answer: 1.1
